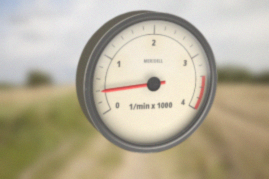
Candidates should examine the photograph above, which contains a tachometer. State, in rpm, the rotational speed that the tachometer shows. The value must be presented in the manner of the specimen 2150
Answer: 400
